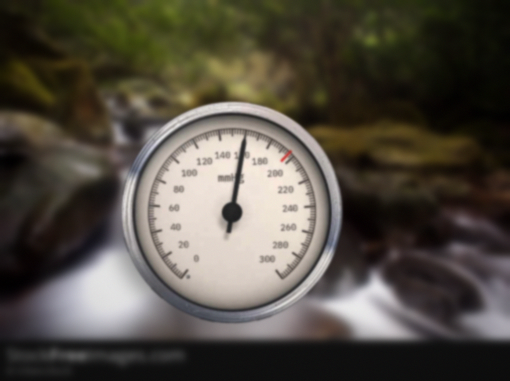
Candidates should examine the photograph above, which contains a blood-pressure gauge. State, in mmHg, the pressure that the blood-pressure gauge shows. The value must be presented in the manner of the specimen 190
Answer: 160
